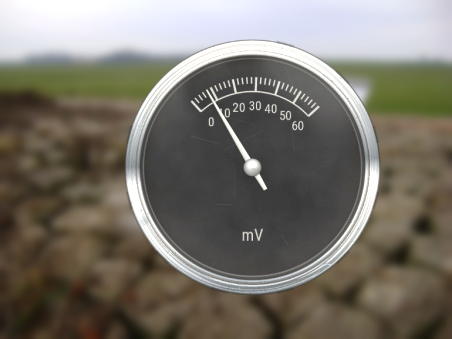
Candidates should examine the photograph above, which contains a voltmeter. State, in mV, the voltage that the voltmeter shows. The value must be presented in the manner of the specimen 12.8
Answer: 8
